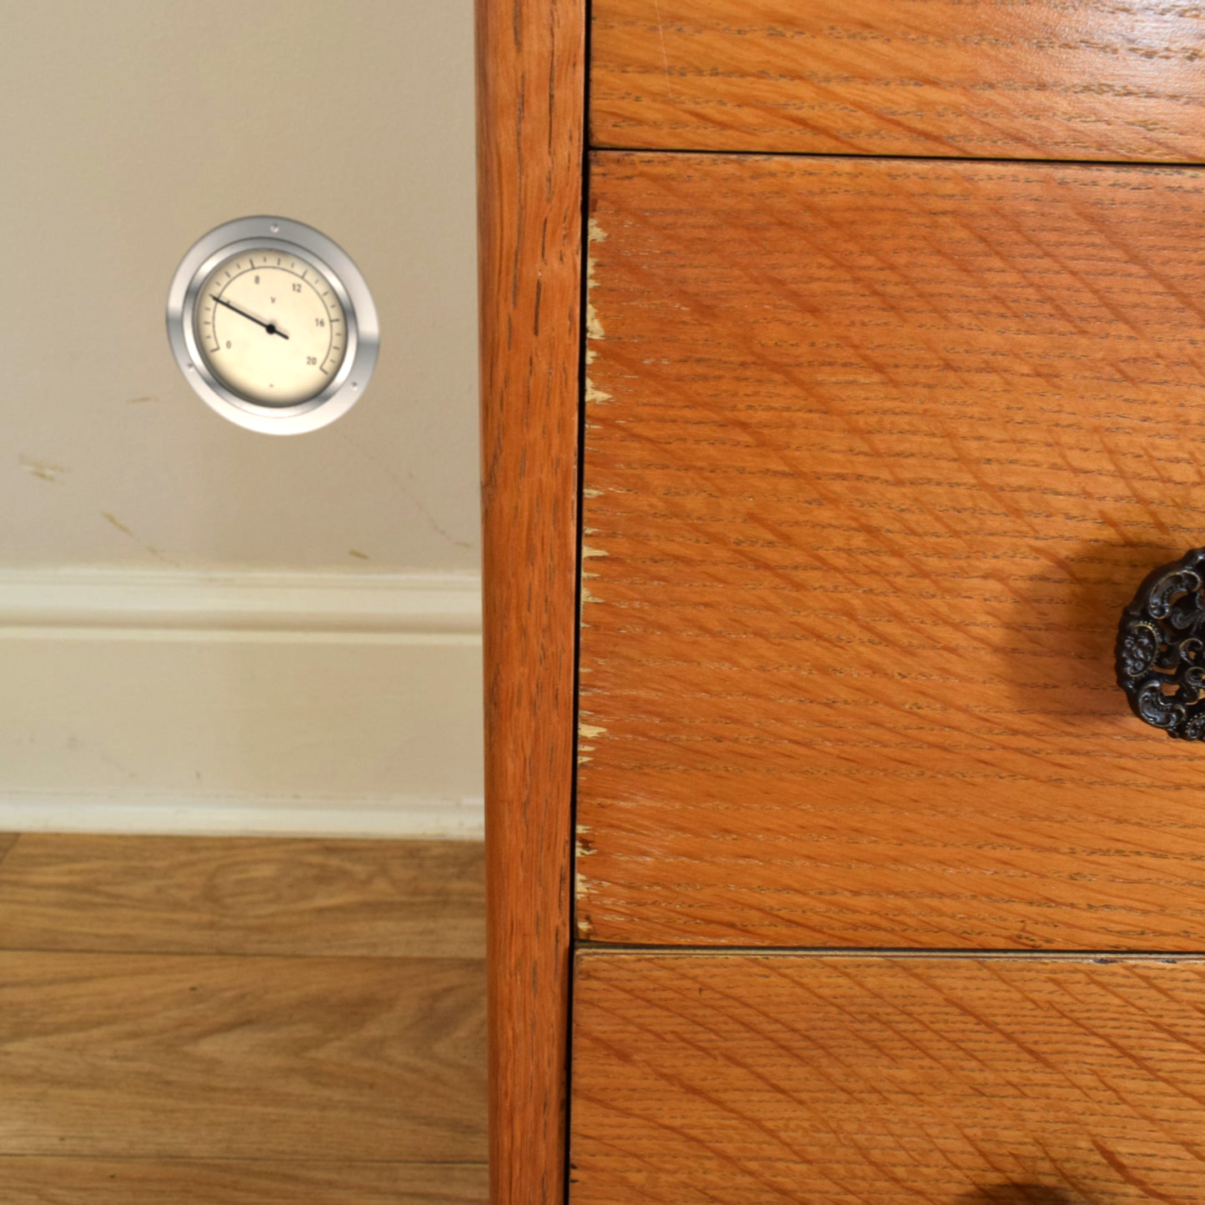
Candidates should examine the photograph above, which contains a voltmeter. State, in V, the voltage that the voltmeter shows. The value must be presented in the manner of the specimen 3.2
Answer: 4
